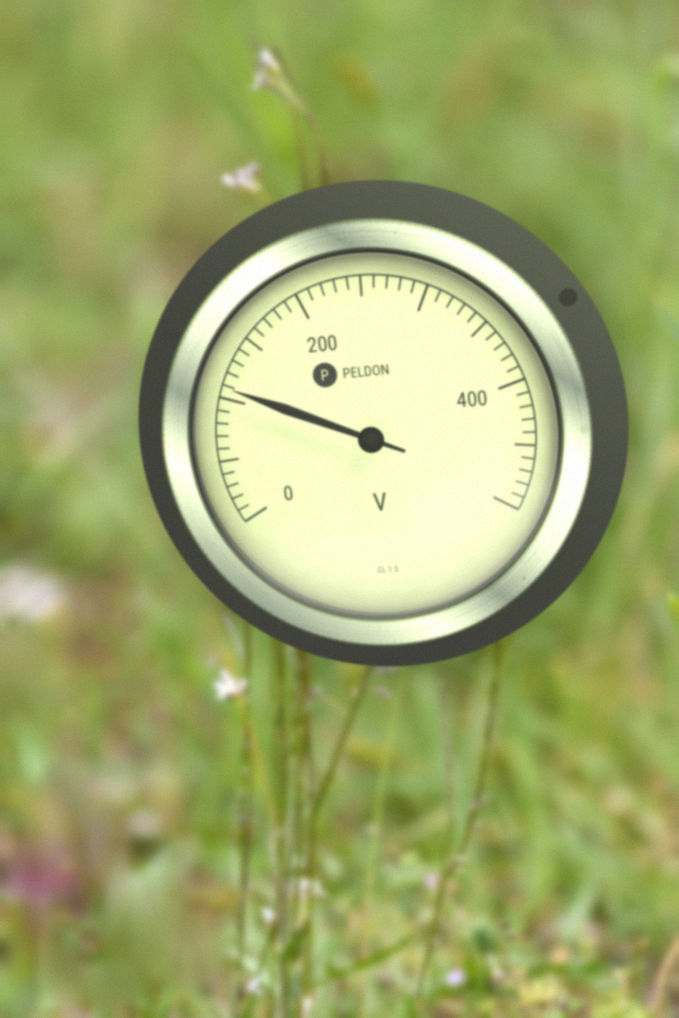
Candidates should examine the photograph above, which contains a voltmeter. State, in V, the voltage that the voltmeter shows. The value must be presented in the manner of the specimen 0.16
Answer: 110
